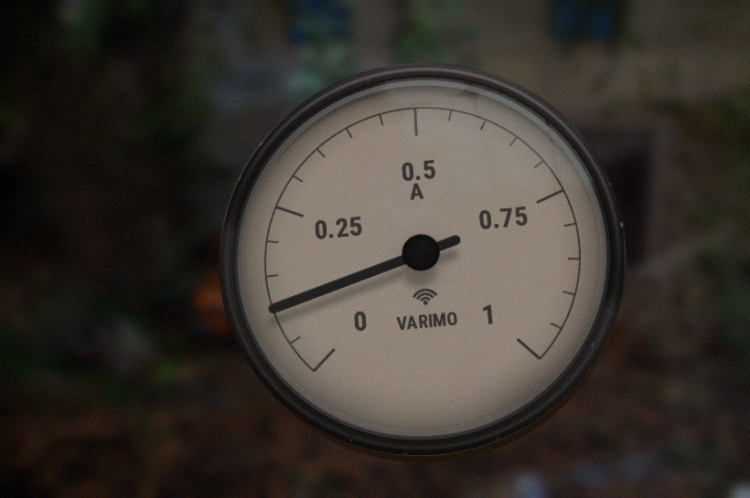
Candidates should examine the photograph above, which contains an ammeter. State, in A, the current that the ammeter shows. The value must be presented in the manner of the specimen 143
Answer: 0.1
